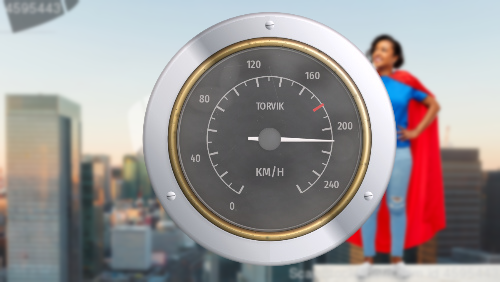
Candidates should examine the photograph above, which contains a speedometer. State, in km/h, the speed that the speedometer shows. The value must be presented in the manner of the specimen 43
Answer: 210
